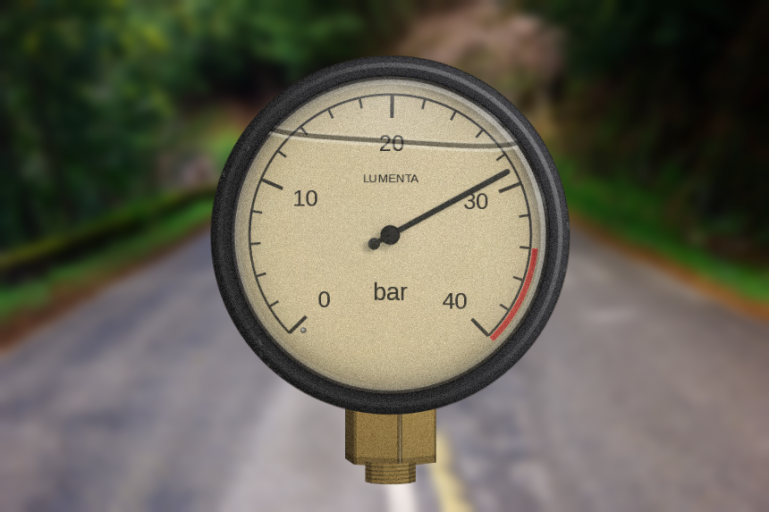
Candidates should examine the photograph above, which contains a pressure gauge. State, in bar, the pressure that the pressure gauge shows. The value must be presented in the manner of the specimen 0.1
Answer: 29
